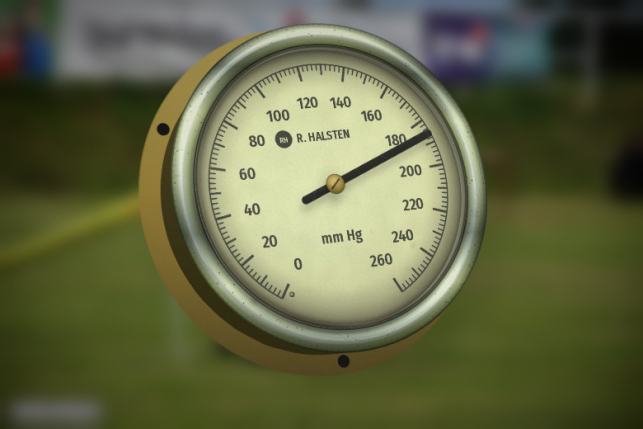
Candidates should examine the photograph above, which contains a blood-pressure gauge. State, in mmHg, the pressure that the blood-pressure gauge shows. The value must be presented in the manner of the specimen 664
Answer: 186
